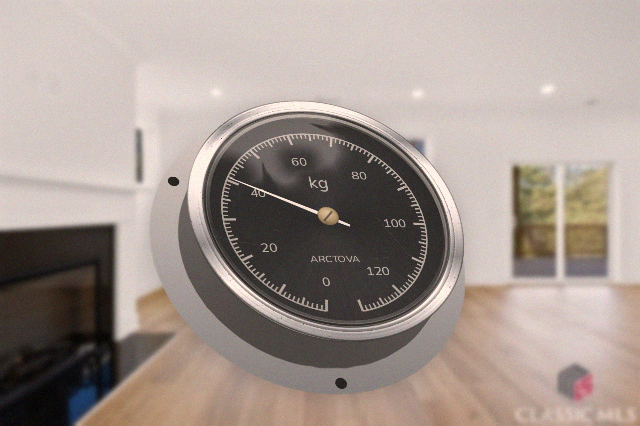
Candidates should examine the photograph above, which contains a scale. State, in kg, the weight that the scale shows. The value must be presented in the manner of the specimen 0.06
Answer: 40
